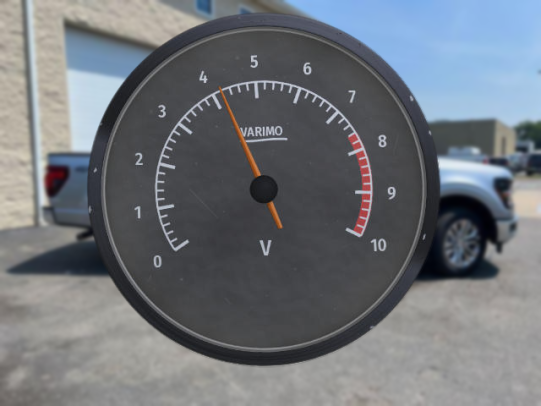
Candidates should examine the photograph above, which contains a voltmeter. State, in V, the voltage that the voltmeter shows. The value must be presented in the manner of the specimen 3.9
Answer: 4.2
